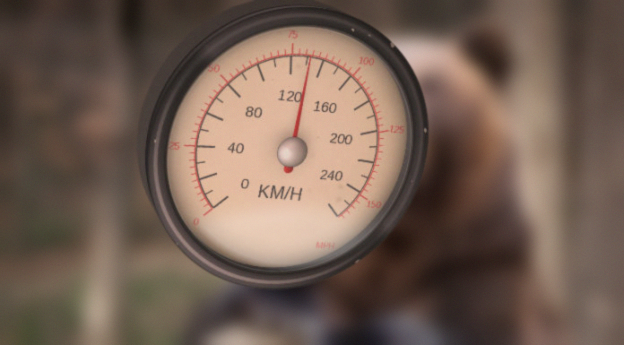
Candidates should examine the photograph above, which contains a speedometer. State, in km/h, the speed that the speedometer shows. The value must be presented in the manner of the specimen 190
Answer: 130
